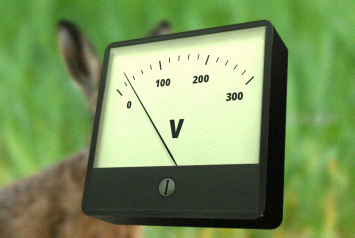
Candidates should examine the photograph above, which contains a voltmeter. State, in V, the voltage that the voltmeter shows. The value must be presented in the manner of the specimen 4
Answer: 30
